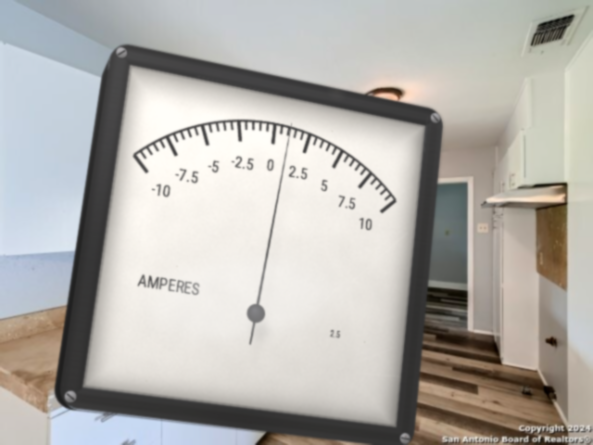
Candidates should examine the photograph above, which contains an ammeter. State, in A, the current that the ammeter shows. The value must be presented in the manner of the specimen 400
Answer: 1
